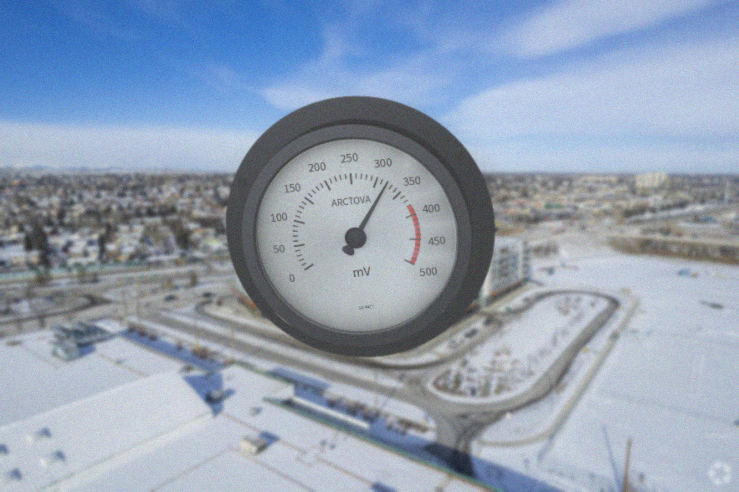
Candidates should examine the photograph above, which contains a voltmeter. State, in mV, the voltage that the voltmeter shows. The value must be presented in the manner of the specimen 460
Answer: 320
